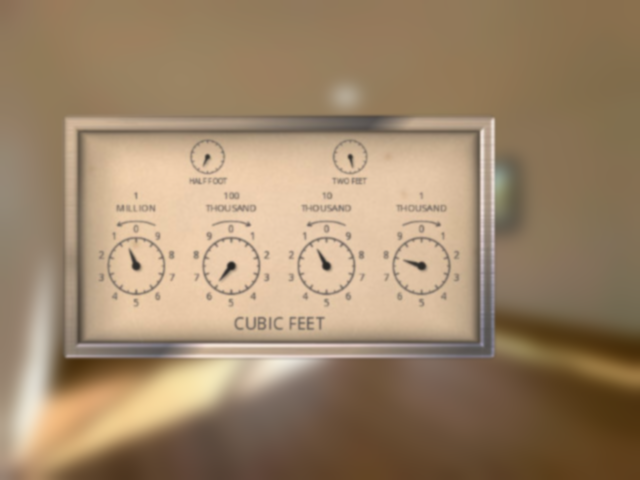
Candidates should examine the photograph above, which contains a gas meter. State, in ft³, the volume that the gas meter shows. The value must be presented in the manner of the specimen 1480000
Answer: 60800
